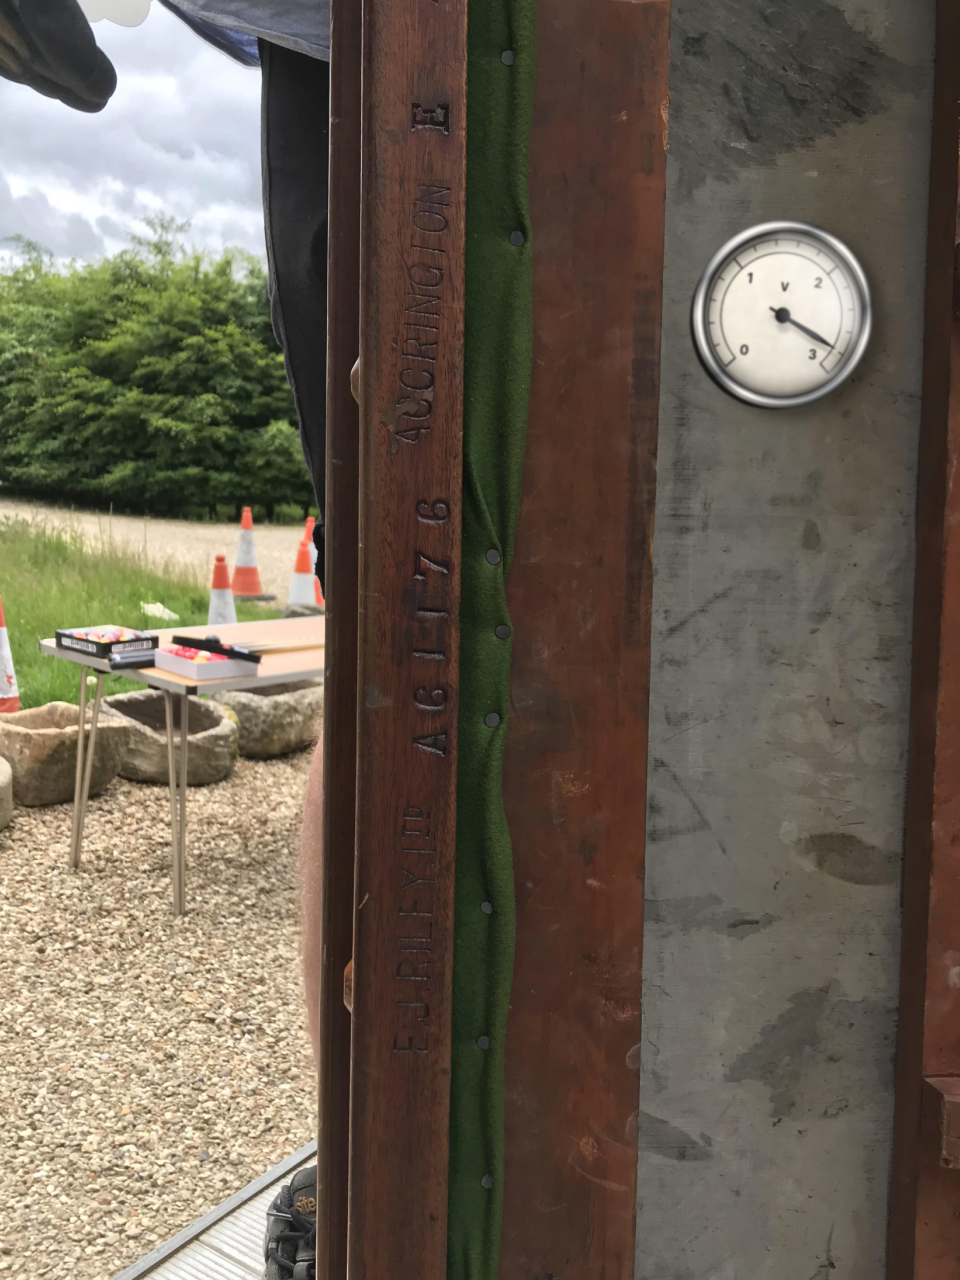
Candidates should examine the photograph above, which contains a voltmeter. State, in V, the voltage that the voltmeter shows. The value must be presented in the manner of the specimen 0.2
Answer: 2.8
